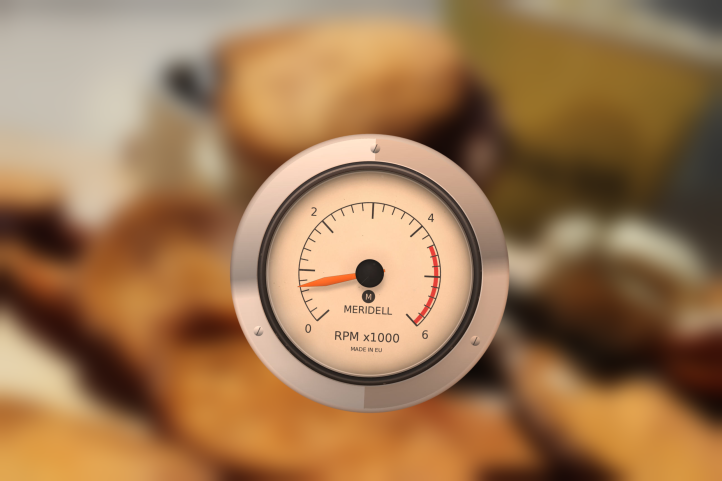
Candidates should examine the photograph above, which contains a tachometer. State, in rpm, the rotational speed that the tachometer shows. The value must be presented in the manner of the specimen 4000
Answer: 700
